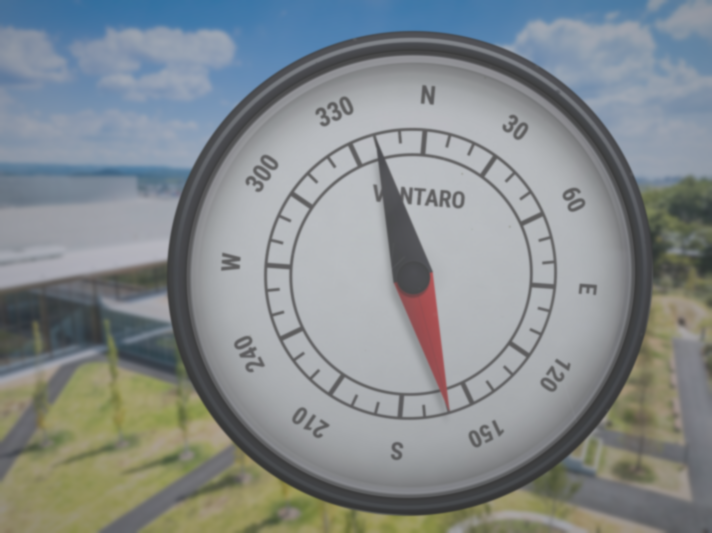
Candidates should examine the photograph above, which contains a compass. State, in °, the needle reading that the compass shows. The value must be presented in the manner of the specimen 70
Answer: 160
